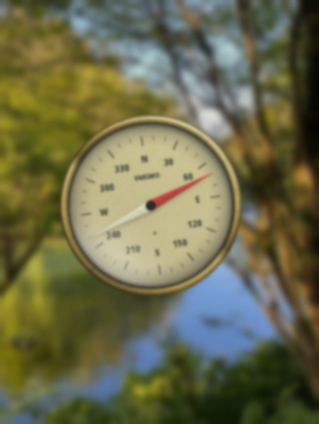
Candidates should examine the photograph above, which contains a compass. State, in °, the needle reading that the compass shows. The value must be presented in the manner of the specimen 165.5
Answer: 70
